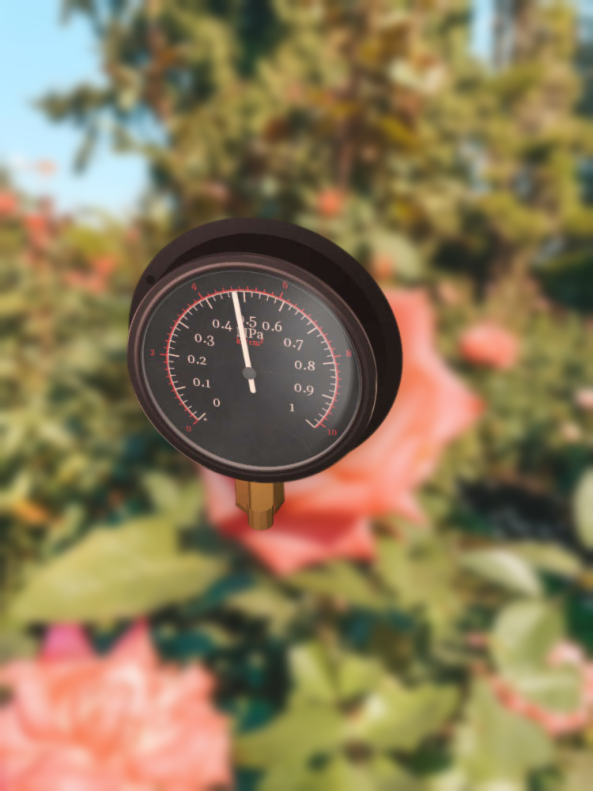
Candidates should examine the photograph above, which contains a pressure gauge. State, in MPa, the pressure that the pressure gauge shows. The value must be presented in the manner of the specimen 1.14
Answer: 0.48
